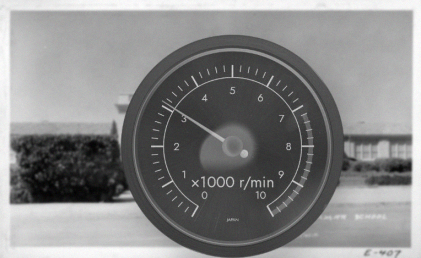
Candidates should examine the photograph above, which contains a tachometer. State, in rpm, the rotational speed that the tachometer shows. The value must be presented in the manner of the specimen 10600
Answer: 3100
